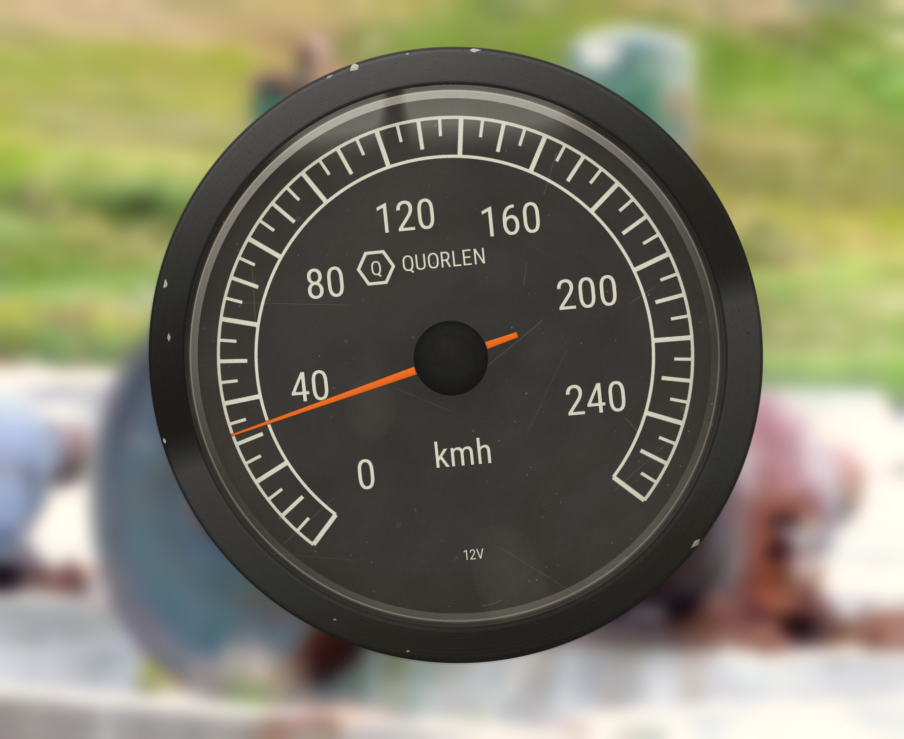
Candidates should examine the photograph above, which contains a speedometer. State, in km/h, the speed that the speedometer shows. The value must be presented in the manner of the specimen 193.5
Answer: 32.5
